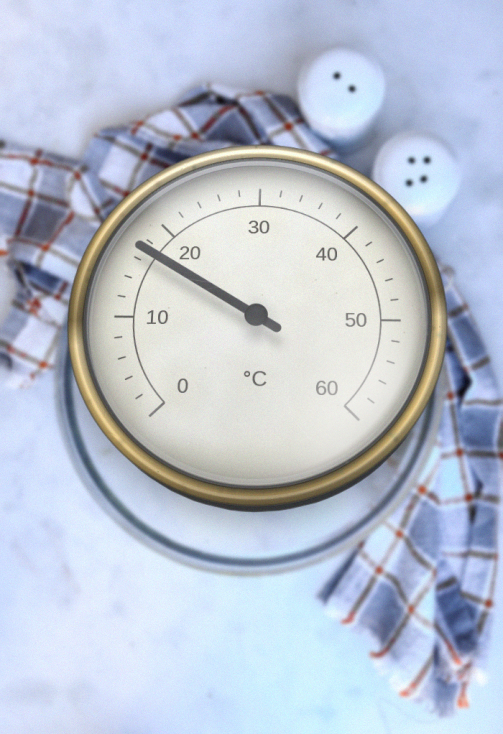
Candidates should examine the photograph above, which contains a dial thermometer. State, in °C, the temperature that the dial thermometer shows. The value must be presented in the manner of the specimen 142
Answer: 17
